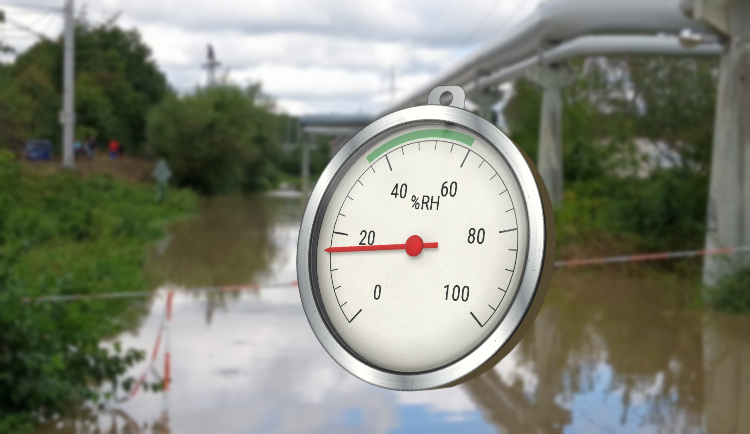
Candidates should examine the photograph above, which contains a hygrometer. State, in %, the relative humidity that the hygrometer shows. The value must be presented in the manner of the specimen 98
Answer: 16
